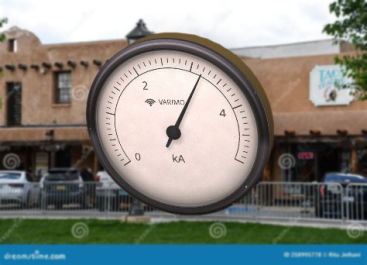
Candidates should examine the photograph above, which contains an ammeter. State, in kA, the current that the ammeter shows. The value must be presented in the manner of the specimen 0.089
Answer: 3.2
